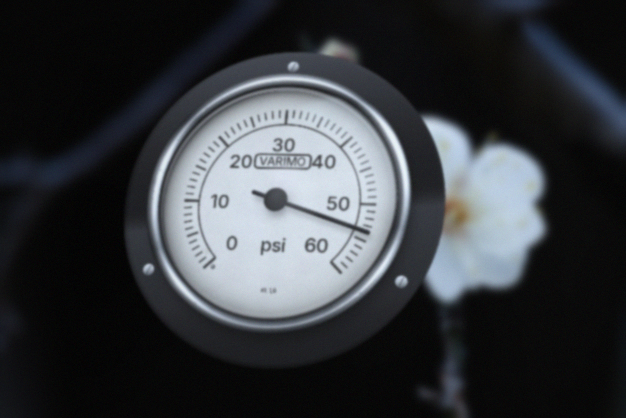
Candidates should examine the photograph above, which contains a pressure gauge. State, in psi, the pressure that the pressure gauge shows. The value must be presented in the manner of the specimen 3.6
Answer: 54
